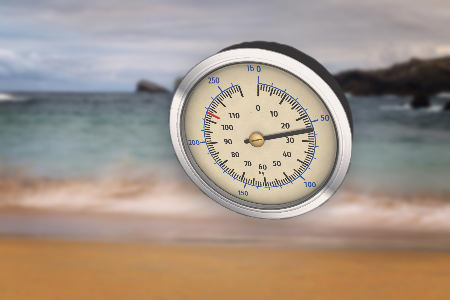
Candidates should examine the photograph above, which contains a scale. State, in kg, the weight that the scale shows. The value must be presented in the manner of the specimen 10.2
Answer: 25
